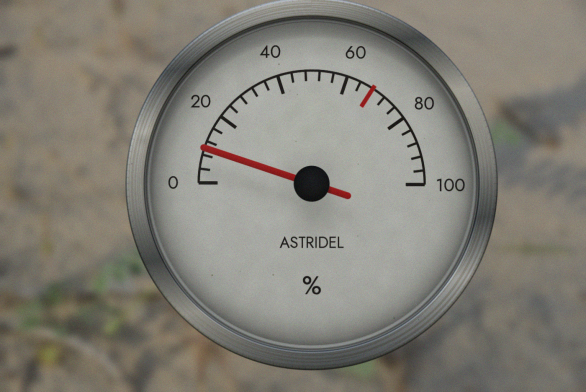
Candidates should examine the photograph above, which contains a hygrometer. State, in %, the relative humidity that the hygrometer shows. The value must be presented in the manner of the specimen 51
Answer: 10
